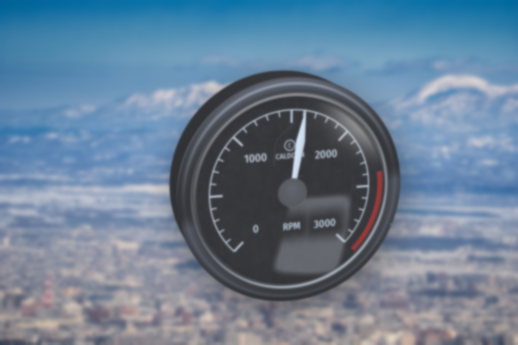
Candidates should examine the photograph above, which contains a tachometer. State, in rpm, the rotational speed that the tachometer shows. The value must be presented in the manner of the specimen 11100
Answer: 1600
